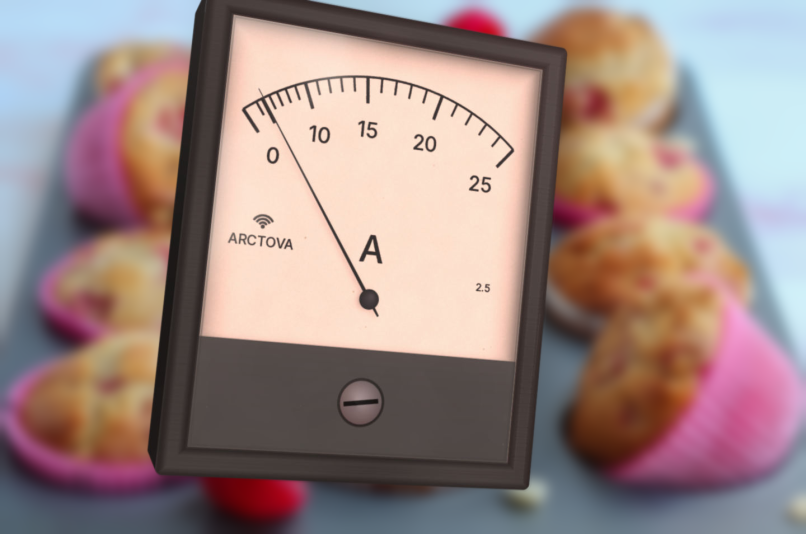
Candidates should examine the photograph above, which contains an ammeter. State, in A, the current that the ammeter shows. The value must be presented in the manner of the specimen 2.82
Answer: 5
